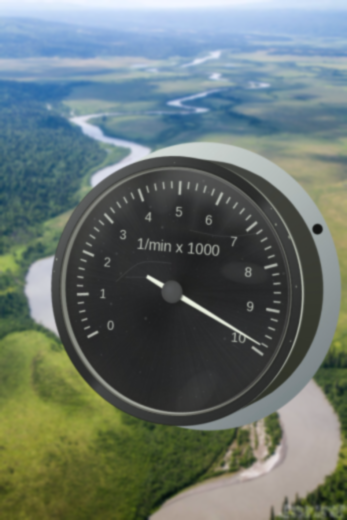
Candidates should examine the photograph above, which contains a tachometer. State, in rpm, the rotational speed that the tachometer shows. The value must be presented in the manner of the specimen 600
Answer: 9800
